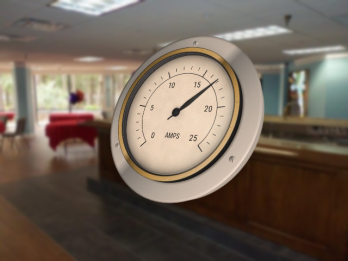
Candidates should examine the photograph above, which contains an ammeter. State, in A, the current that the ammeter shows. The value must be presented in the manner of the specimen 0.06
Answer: 17
